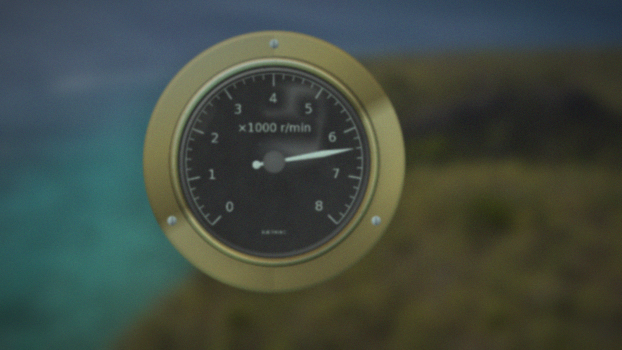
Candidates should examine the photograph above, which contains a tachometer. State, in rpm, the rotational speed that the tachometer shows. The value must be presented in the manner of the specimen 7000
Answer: 6400
